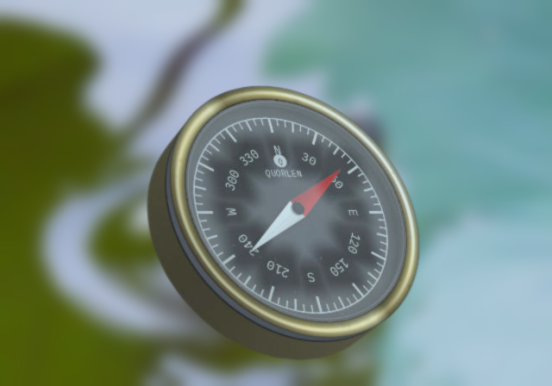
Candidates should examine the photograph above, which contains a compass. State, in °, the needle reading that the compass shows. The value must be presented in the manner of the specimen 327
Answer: 55
